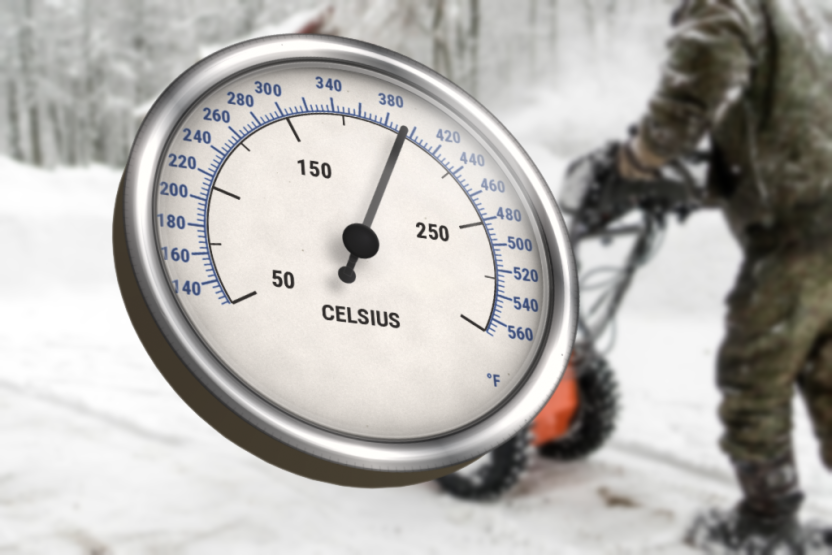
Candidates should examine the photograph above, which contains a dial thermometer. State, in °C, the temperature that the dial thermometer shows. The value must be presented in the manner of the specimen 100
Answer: 200
